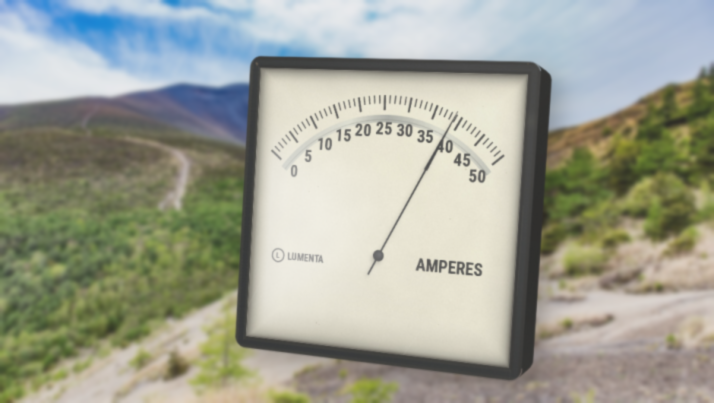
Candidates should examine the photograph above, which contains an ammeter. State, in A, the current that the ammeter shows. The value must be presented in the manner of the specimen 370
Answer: 39
